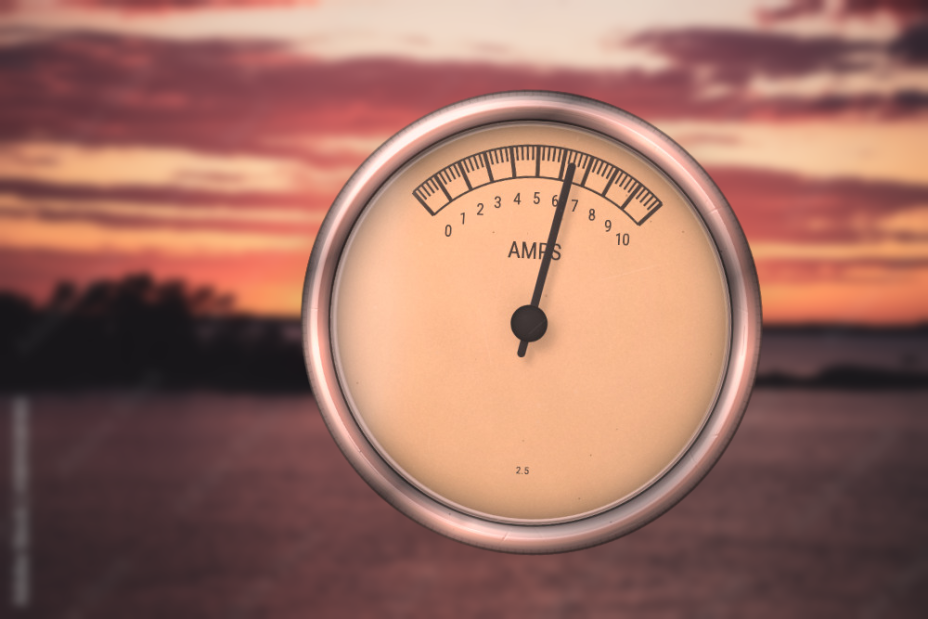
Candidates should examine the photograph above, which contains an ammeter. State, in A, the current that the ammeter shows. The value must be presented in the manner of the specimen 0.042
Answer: 6.4
